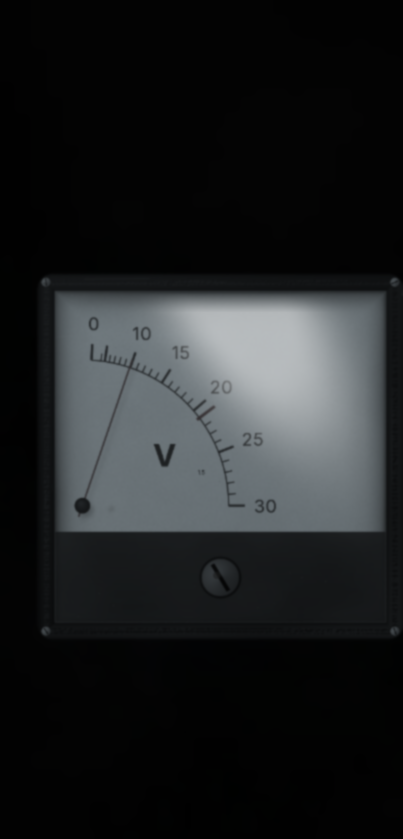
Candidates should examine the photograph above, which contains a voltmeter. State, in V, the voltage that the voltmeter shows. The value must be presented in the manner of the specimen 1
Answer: 10
